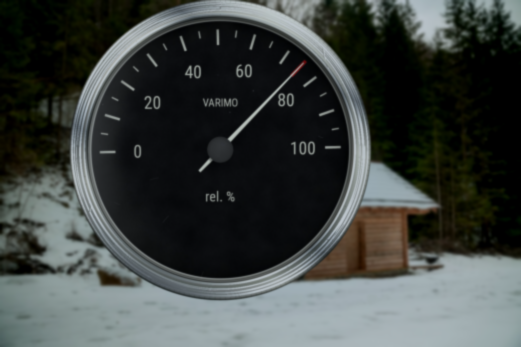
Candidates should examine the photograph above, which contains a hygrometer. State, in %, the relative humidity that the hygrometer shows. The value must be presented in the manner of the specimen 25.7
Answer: 75
